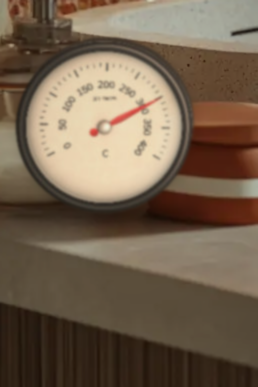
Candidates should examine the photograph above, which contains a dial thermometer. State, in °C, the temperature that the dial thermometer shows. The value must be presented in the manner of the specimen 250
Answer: 300
